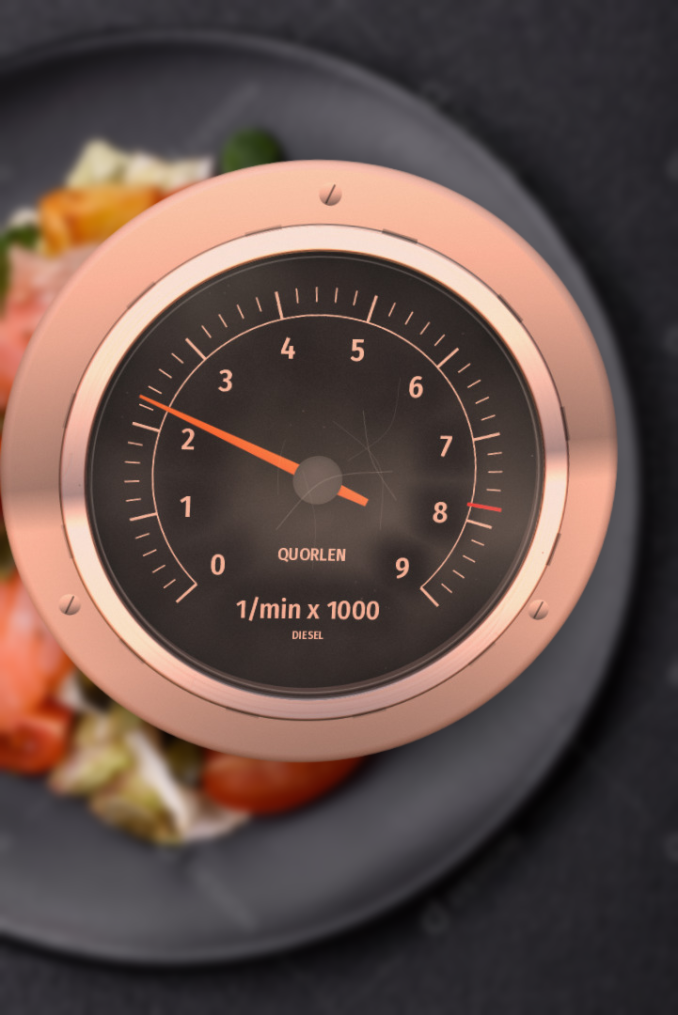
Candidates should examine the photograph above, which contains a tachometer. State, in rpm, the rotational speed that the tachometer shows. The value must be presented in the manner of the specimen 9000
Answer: 2300
